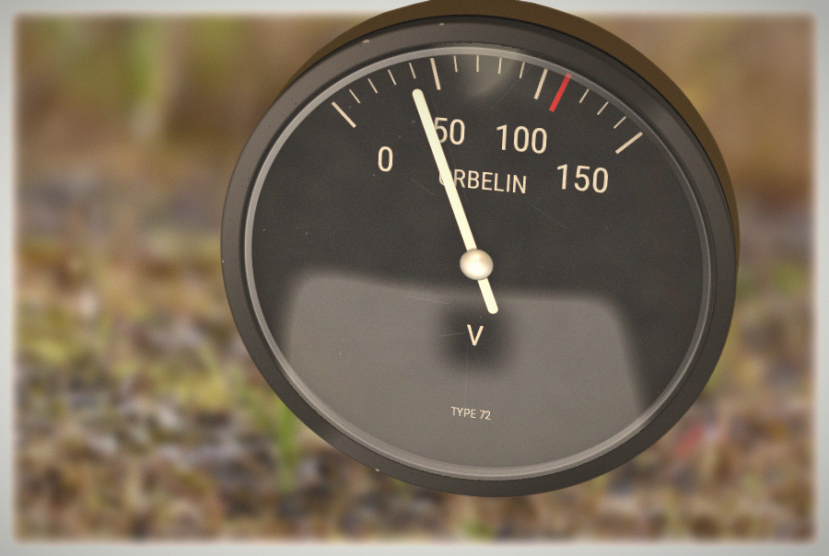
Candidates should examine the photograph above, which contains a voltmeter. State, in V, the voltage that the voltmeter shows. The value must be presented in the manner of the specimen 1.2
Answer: 40
